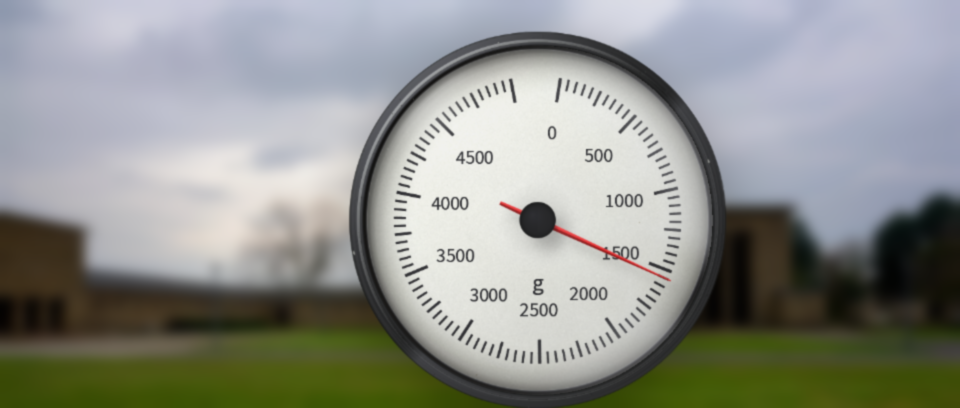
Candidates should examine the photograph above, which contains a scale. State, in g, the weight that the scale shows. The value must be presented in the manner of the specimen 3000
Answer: 1550
